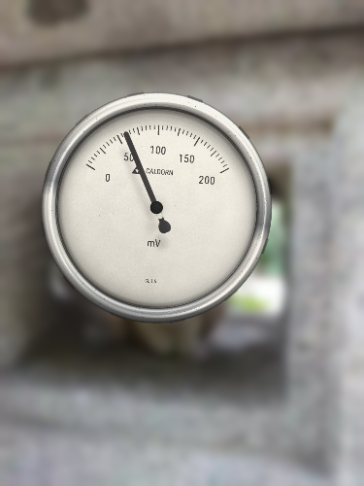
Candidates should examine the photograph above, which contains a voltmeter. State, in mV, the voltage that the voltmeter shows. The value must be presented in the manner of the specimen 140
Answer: 60
